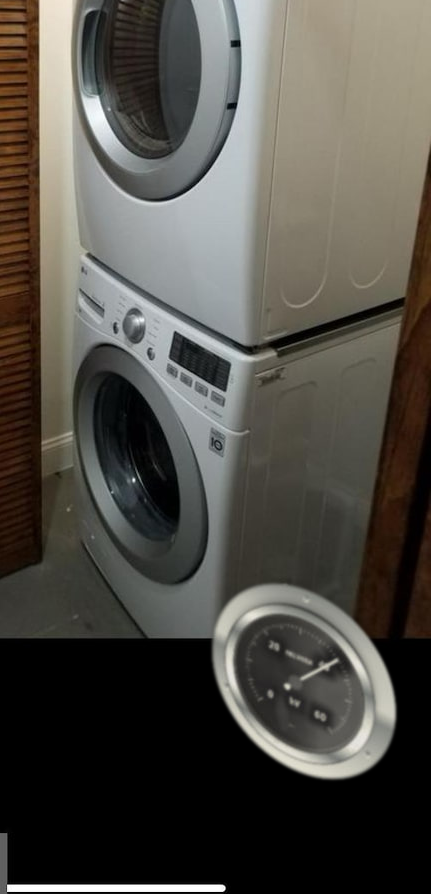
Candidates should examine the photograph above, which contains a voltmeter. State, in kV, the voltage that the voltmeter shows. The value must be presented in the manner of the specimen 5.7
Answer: 40
